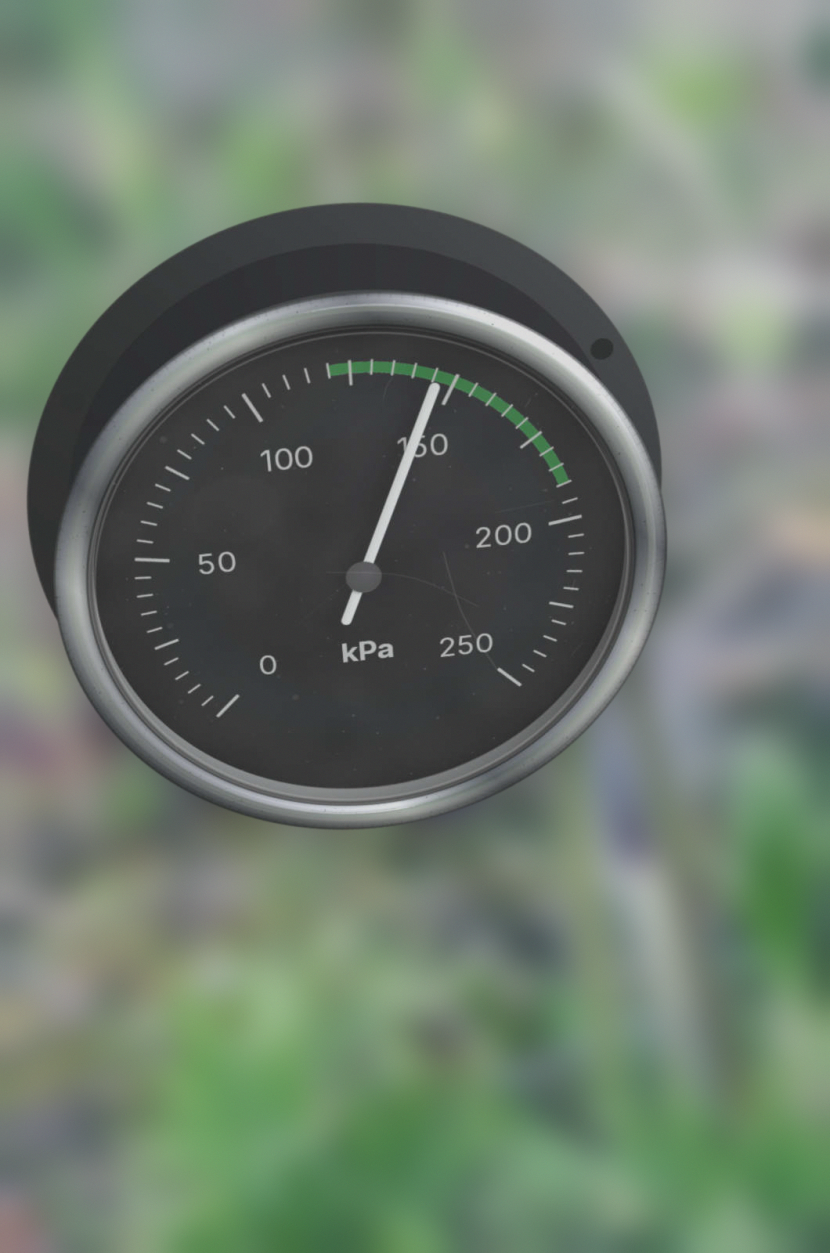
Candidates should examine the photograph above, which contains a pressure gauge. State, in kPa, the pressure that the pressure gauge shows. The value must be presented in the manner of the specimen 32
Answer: 145
